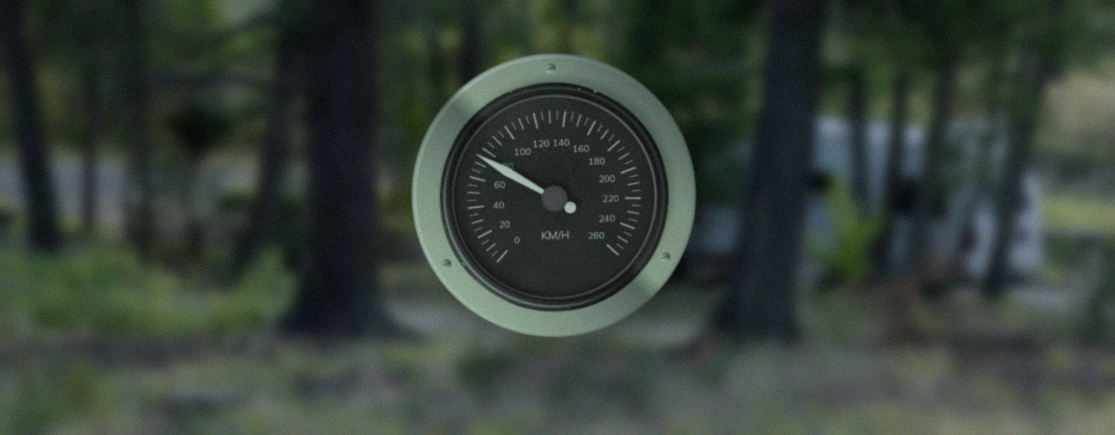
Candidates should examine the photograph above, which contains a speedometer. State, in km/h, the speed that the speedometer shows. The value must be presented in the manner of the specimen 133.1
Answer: 75
